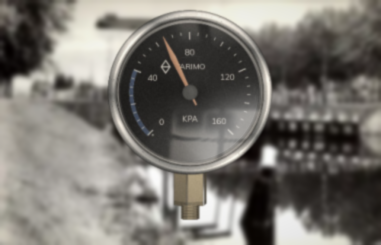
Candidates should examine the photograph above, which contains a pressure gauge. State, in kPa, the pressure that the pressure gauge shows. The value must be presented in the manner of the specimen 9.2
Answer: 65
